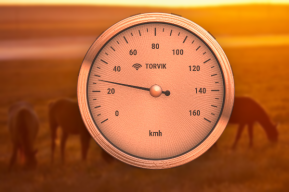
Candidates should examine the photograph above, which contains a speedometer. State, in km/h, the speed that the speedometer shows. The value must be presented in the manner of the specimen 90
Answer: 27.5
